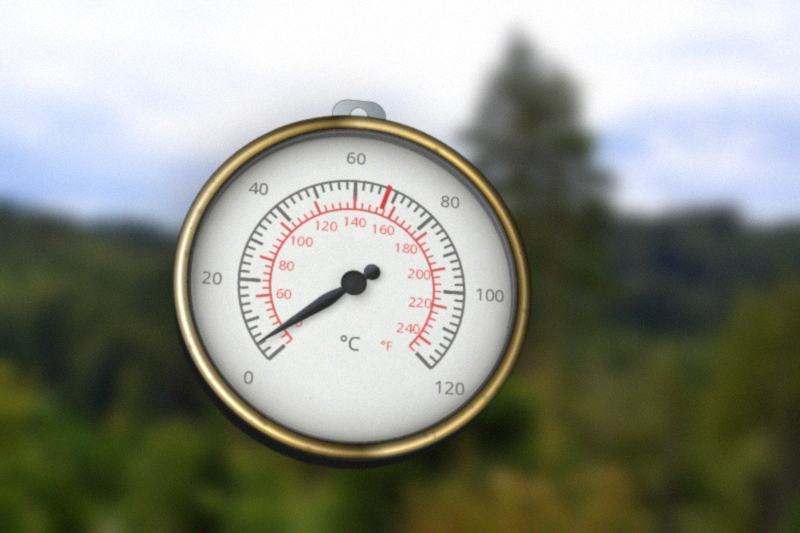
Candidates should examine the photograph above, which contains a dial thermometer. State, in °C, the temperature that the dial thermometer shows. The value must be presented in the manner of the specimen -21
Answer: 4
